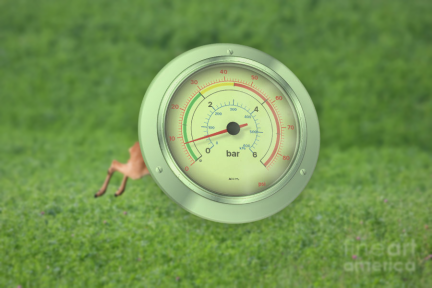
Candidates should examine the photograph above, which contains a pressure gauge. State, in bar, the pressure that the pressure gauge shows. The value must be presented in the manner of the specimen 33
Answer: 0.5
